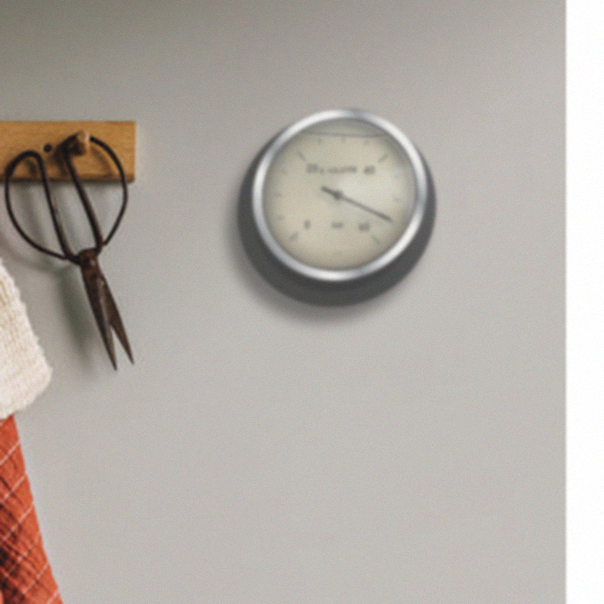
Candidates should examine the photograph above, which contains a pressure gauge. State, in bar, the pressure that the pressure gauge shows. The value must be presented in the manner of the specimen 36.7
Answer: 55
